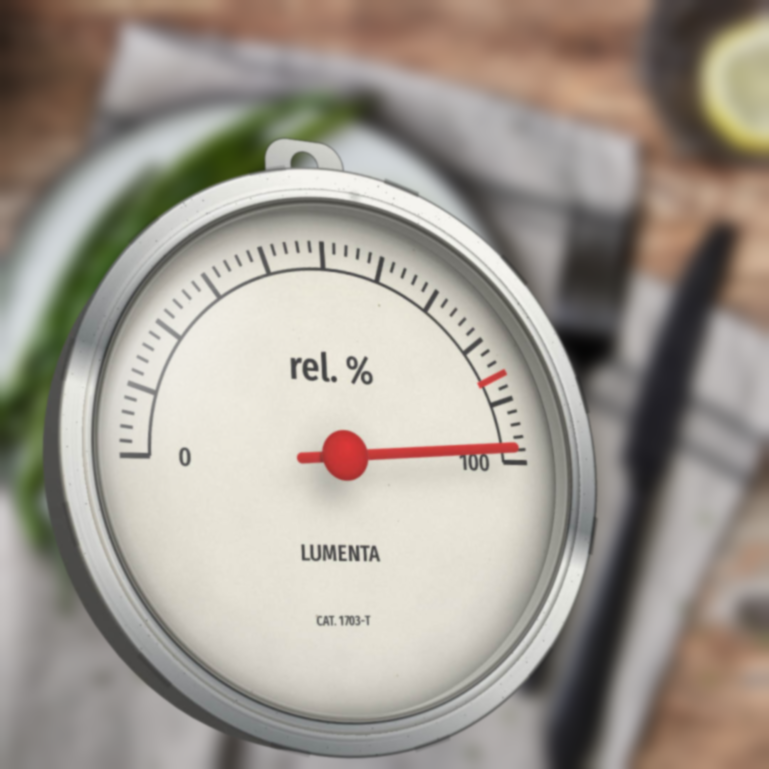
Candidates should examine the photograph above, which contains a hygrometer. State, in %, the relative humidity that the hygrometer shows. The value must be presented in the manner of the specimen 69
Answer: 98
